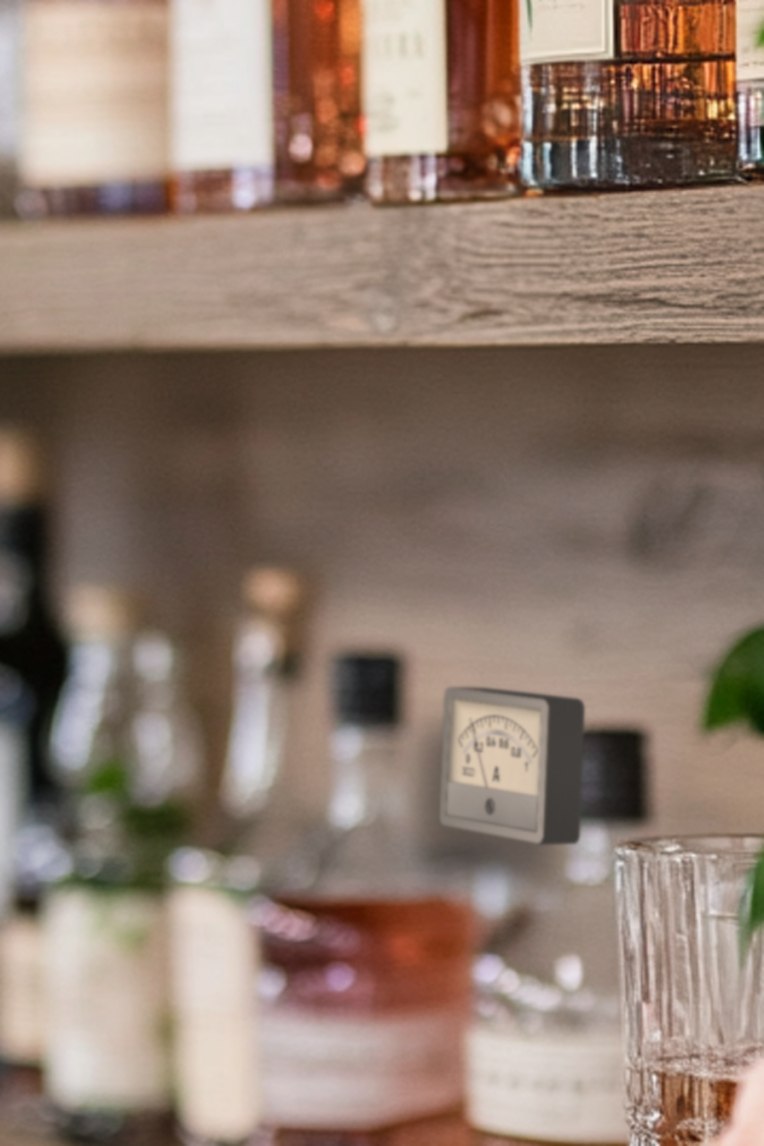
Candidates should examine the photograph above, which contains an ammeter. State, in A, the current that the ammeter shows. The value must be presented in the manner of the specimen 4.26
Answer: 0.2
